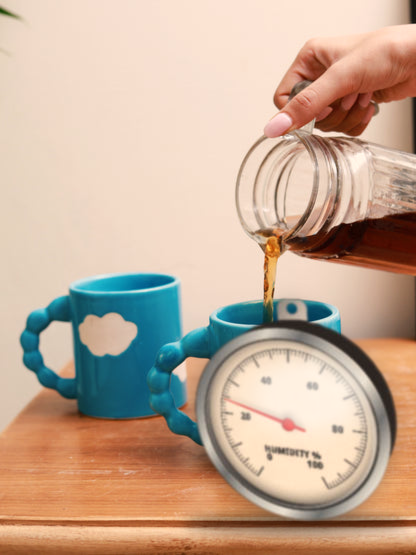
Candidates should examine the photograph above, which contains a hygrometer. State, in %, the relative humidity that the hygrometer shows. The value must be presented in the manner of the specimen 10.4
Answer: 25
